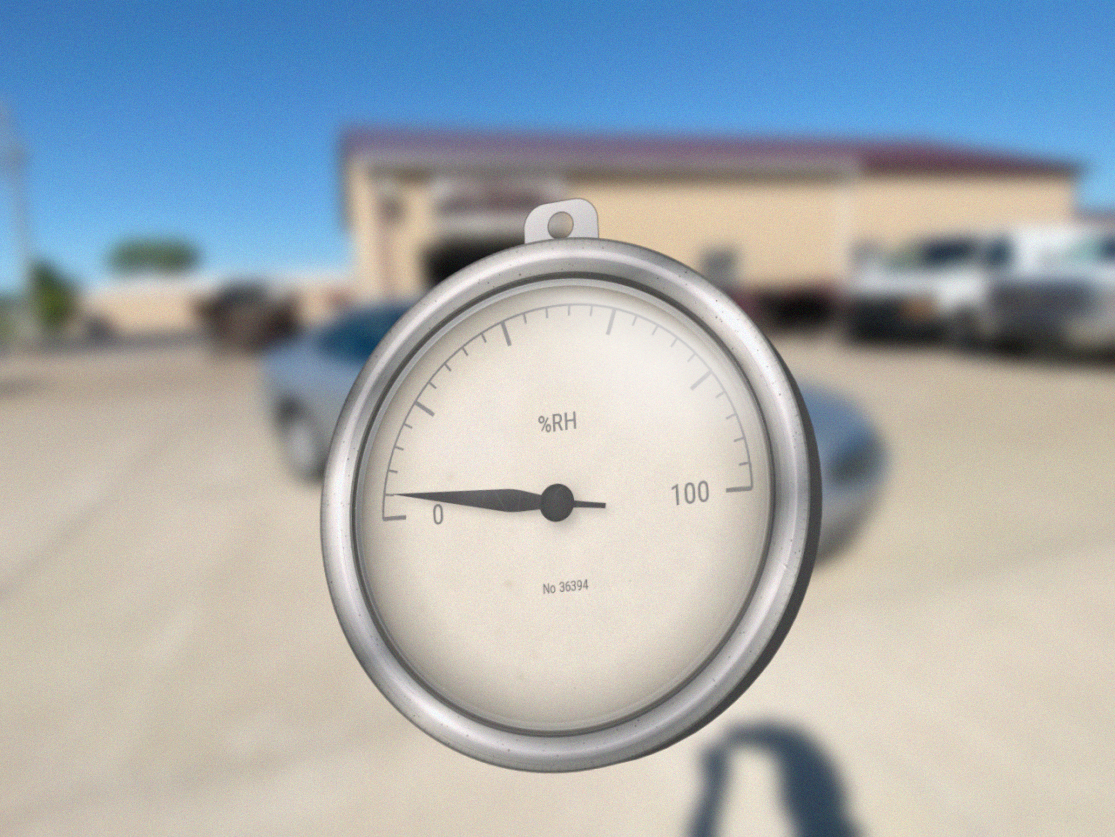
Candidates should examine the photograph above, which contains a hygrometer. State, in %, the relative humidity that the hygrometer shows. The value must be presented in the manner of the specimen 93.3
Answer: 4
